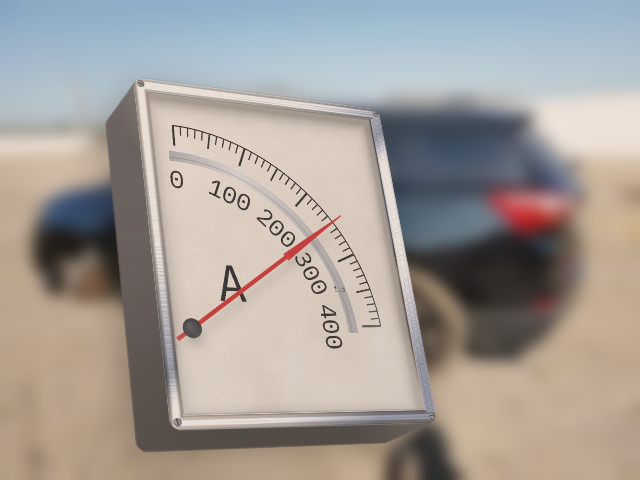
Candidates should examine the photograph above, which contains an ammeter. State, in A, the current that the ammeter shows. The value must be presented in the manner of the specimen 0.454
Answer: 250
